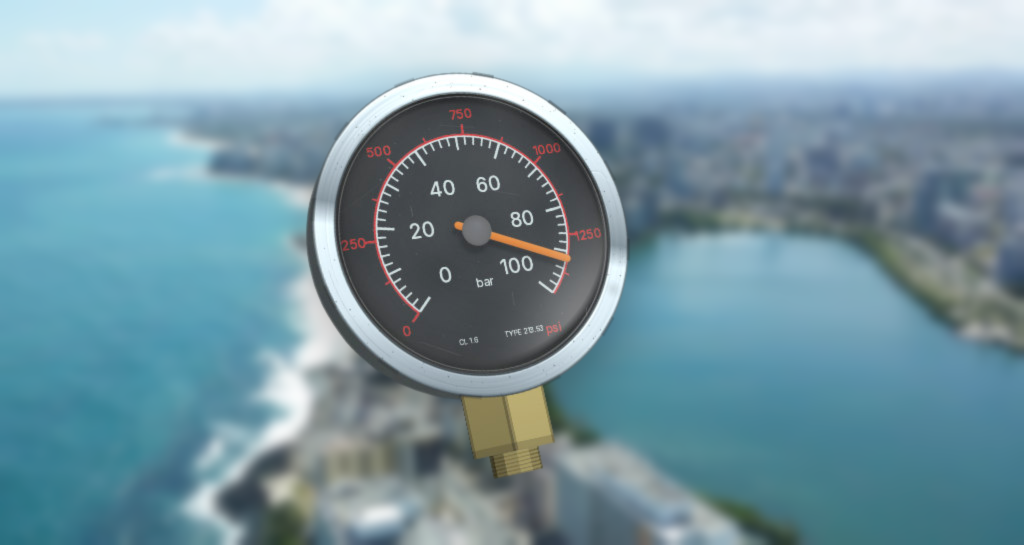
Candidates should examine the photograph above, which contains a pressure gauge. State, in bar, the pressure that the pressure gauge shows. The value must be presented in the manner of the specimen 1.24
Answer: 92
